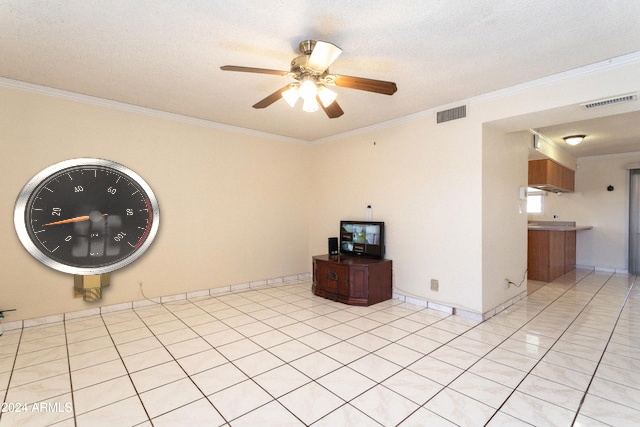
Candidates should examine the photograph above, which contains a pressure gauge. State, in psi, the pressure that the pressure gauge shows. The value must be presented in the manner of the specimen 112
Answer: 12.5
